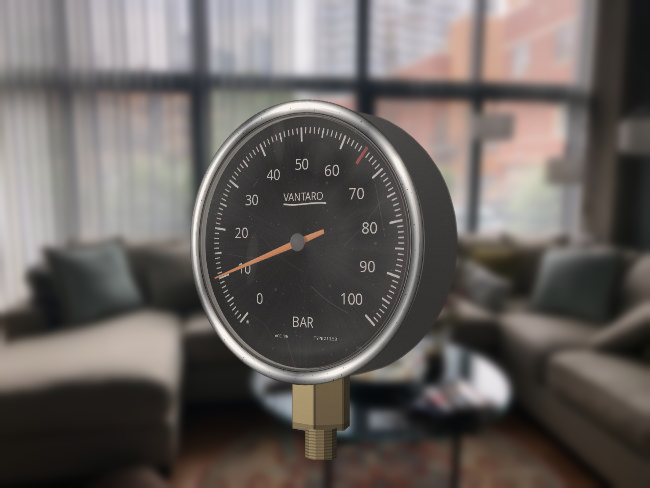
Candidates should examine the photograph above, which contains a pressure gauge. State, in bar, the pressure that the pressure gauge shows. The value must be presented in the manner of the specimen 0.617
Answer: 10
